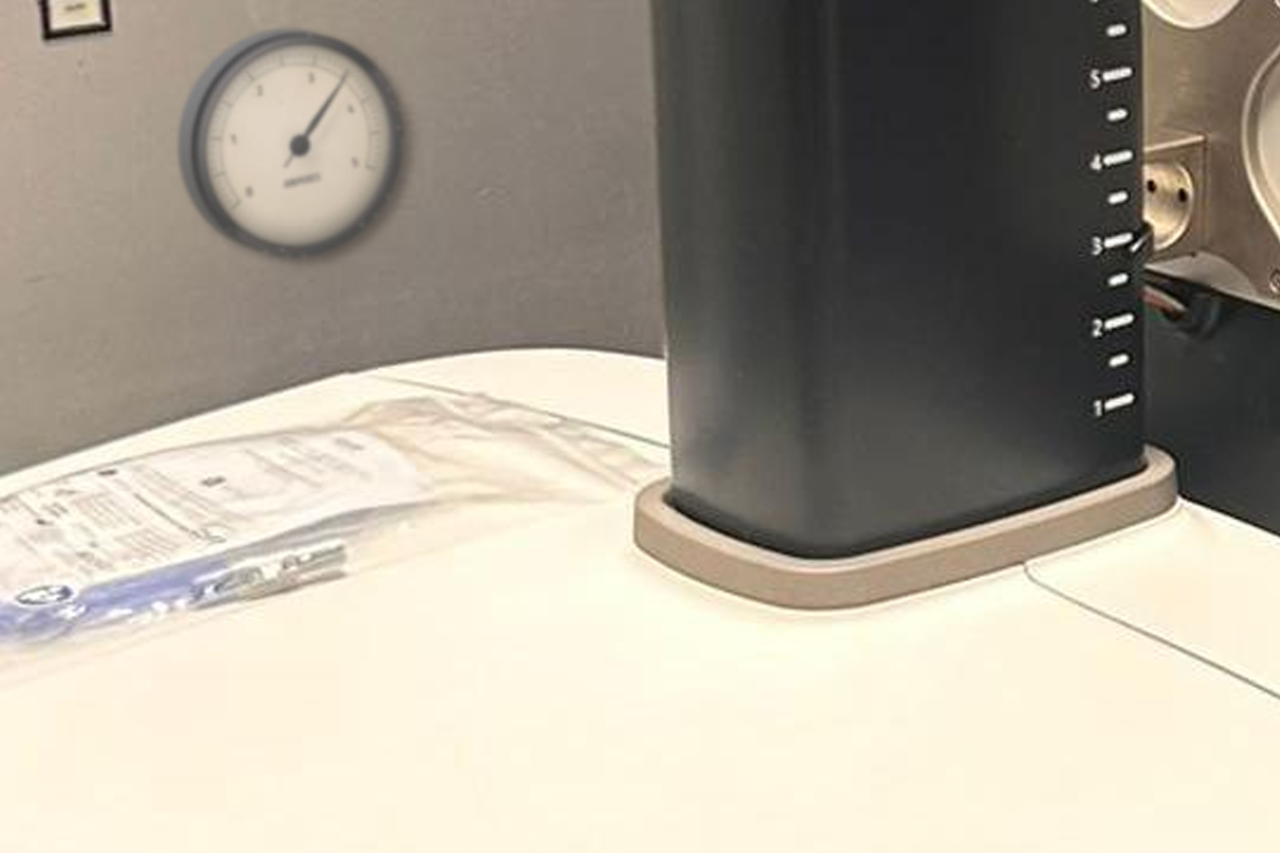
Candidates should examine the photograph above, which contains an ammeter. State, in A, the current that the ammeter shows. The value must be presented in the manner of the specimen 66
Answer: 3.5
